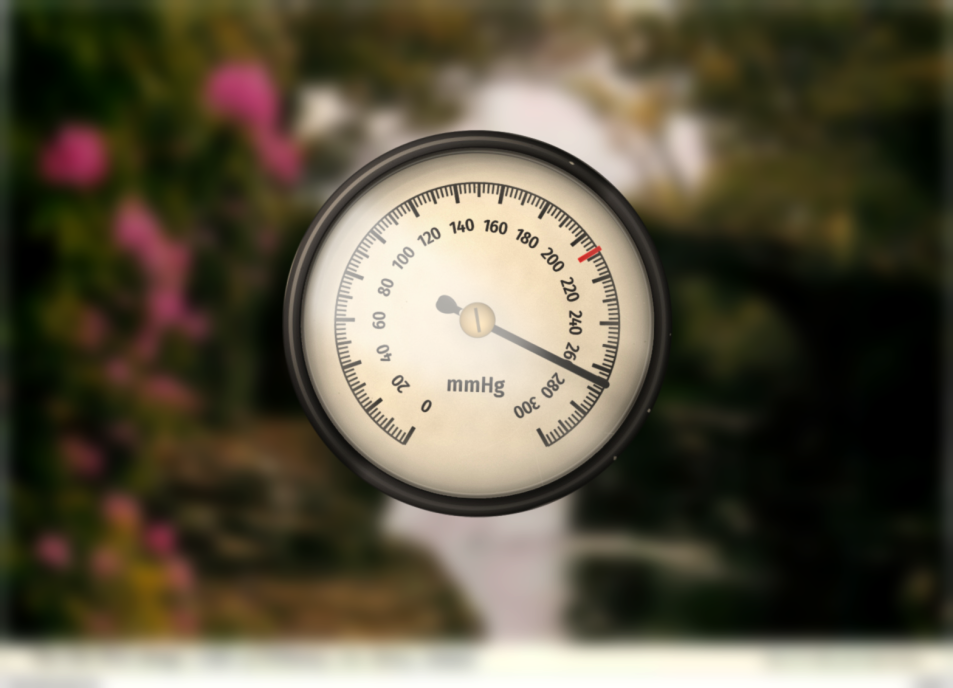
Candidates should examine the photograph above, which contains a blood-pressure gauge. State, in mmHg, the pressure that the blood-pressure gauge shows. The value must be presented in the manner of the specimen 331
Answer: 266
